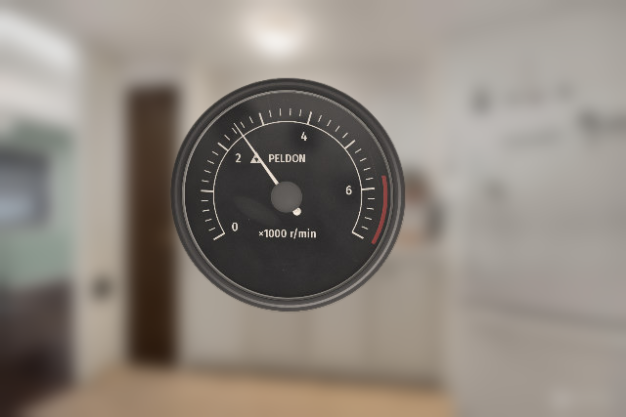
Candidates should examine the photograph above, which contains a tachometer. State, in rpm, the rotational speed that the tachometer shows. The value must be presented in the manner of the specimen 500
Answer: 2500
